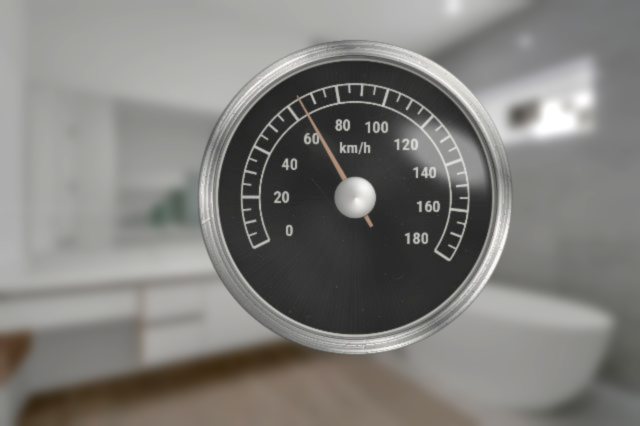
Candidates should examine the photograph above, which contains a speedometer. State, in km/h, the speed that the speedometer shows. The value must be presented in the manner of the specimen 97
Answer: 65
